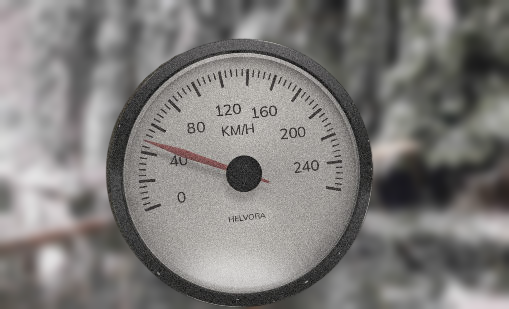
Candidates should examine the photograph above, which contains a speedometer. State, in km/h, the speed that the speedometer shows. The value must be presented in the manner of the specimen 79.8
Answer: 48
